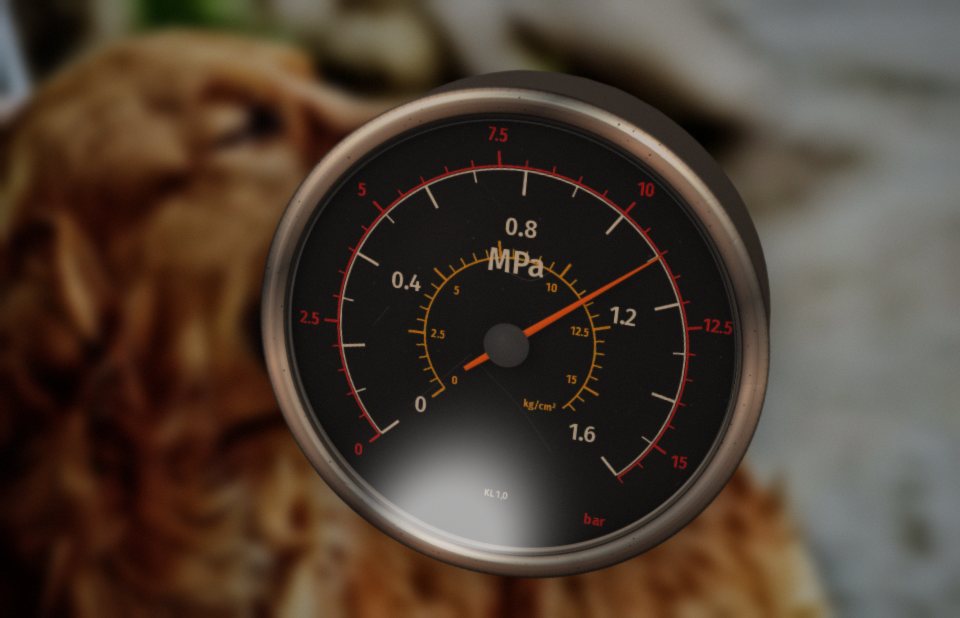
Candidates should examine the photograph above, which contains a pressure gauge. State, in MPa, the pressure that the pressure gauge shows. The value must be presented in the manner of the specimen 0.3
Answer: 1.1
